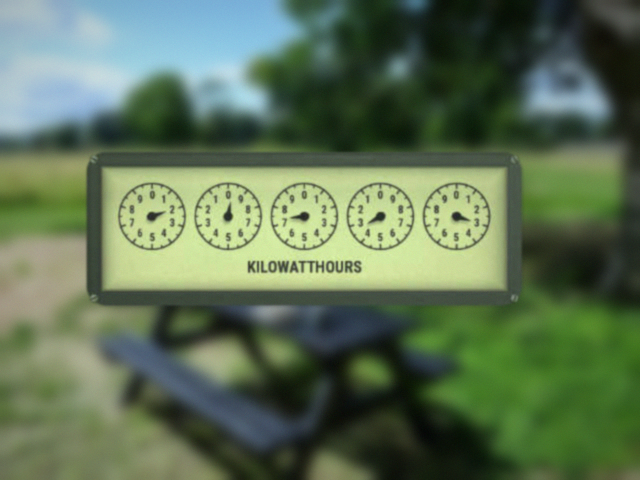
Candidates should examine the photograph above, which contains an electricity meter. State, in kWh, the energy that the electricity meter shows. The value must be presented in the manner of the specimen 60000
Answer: 19733
